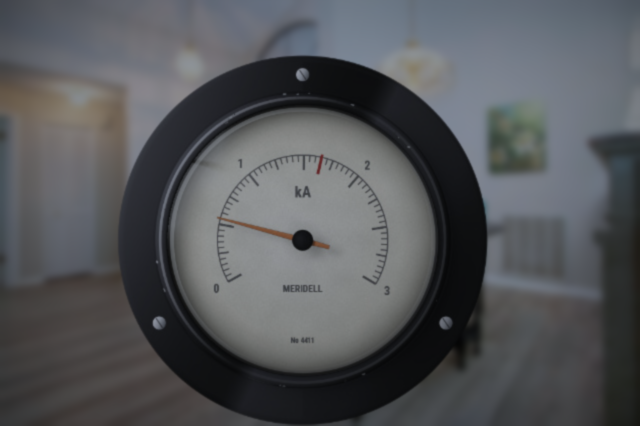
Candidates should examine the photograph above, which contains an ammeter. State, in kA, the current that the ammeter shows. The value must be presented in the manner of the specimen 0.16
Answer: 0.55
